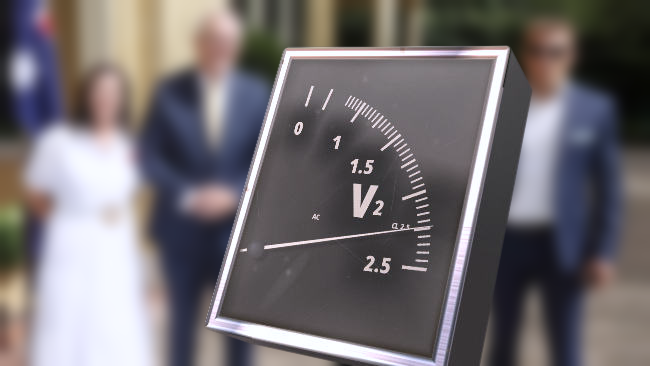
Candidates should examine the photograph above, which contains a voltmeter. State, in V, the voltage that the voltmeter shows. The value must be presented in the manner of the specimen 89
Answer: 2.25
